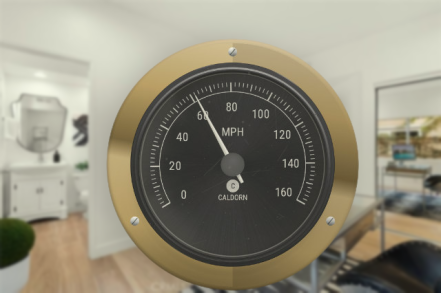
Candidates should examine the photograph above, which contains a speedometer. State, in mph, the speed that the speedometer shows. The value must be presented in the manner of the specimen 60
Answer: 62
